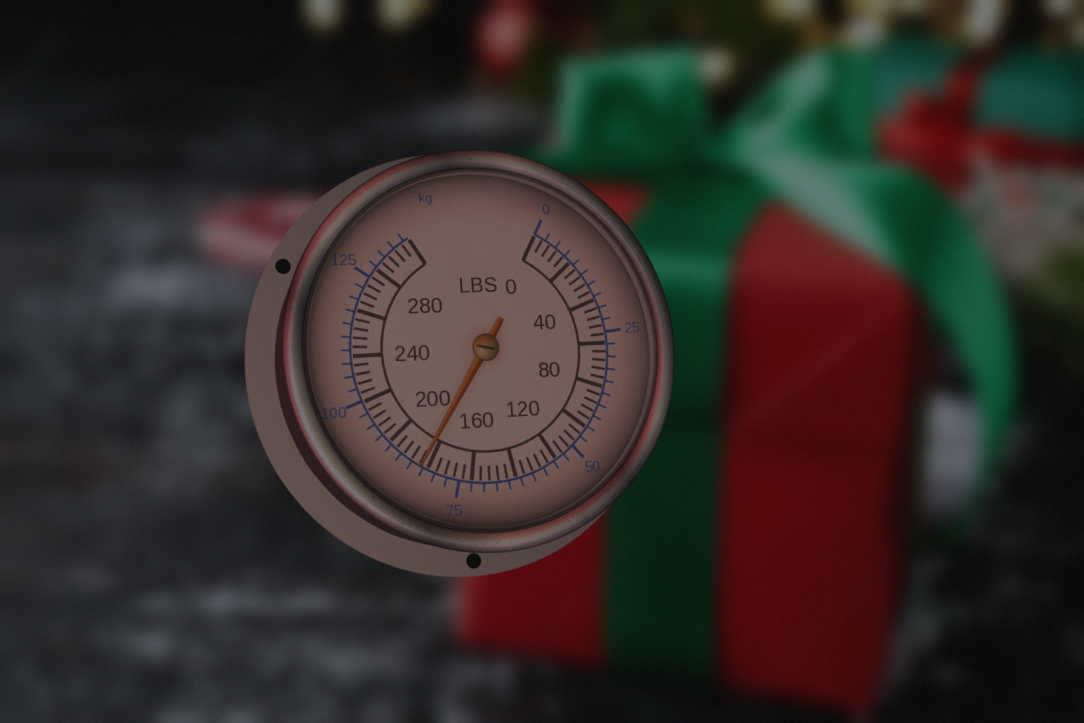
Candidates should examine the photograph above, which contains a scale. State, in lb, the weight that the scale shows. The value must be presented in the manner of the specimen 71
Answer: 184
